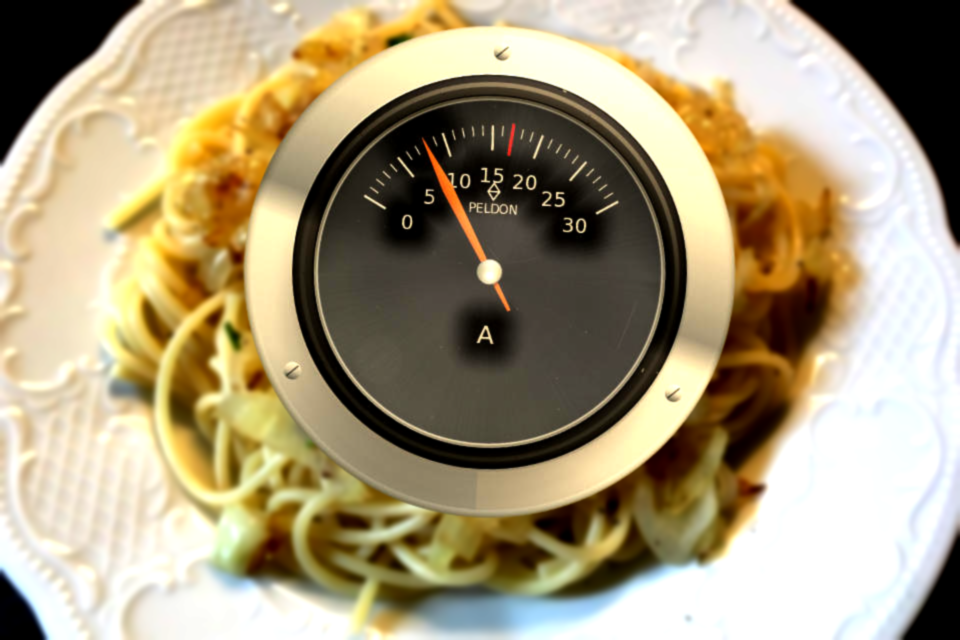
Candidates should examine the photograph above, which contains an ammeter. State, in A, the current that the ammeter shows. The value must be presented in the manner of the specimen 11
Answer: 8
